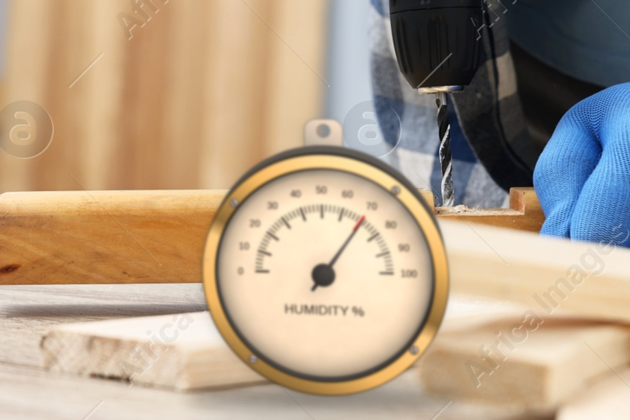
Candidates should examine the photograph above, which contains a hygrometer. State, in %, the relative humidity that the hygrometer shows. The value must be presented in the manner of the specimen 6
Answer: 70
